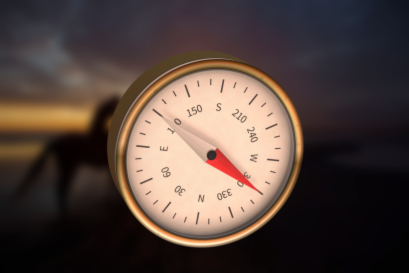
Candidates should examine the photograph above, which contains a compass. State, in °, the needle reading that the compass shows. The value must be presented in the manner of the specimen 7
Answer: 300
